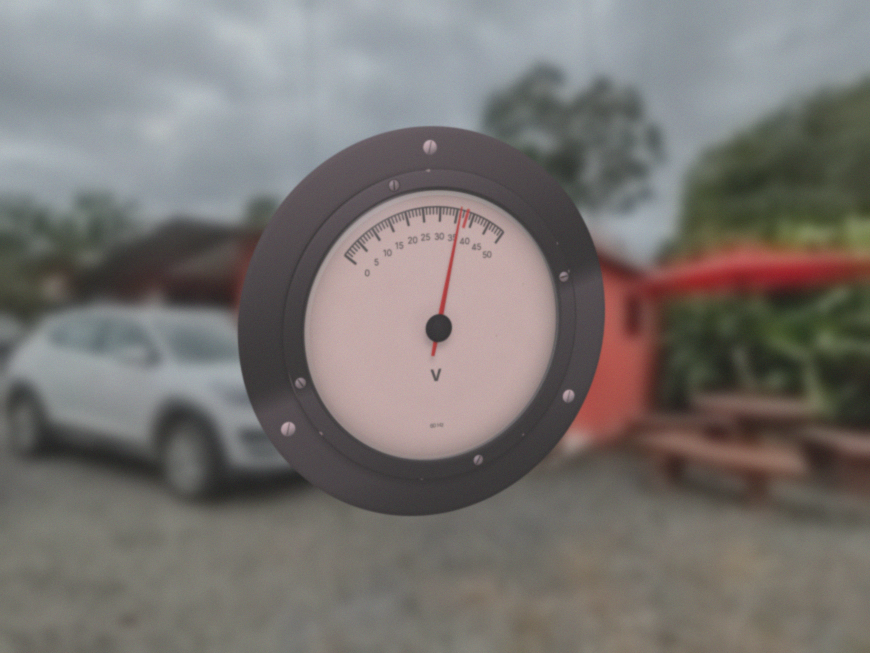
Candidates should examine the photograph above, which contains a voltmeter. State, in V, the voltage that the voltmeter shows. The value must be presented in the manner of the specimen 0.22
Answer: 35
